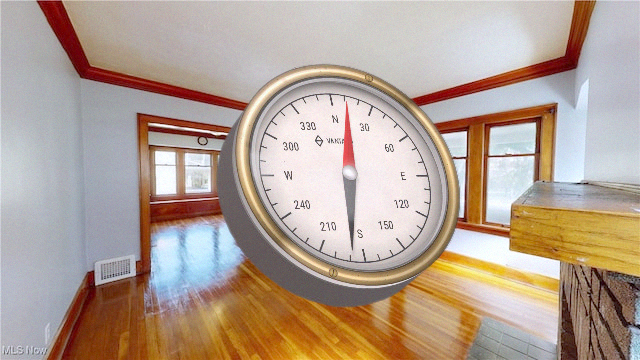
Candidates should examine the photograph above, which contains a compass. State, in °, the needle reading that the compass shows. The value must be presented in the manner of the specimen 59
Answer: 10
